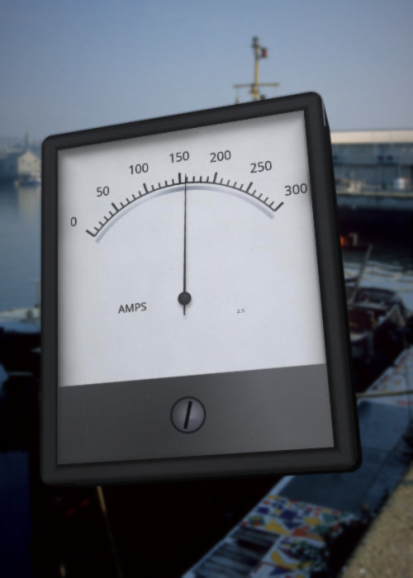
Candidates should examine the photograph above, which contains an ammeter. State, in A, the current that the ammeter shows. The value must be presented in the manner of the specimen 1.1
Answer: 160
